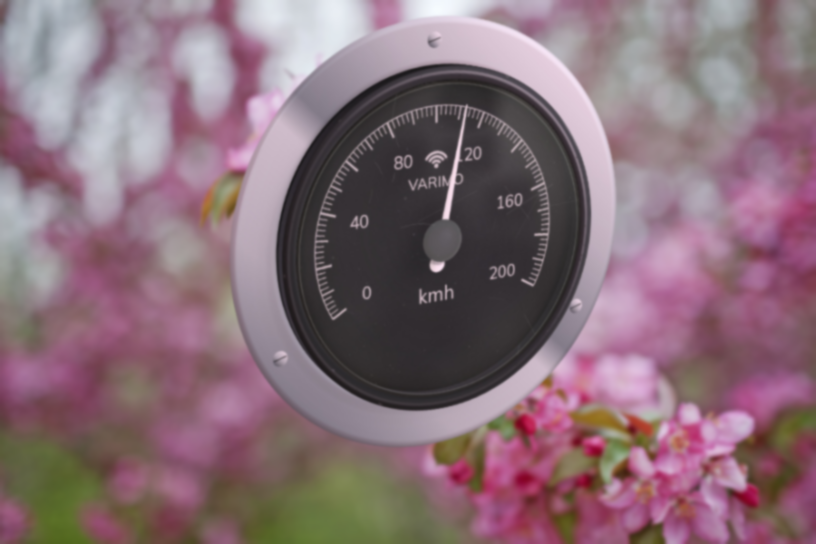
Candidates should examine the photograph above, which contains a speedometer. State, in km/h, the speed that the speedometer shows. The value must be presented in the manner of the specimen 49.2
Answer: 110
